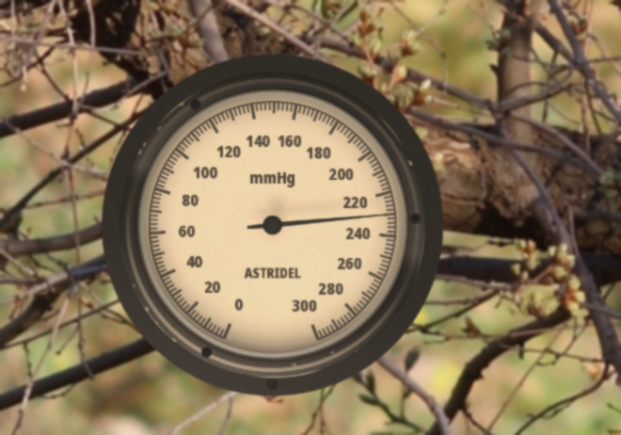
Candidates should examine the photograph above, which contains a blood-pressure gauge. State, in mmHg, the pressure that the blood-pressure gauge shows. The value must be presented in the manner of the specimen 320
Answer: 230
